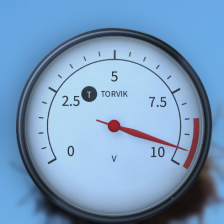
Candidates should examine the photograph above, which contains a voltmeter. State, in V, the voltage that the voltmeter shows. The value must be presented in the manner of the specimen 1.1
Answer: 9.5
